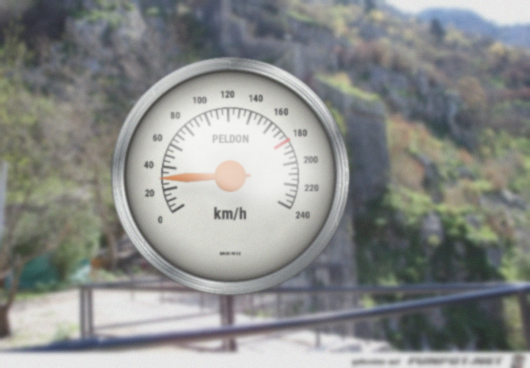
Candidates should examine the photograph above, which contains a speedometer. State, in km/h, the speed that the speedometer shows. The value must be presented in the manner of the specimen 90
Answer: 30
